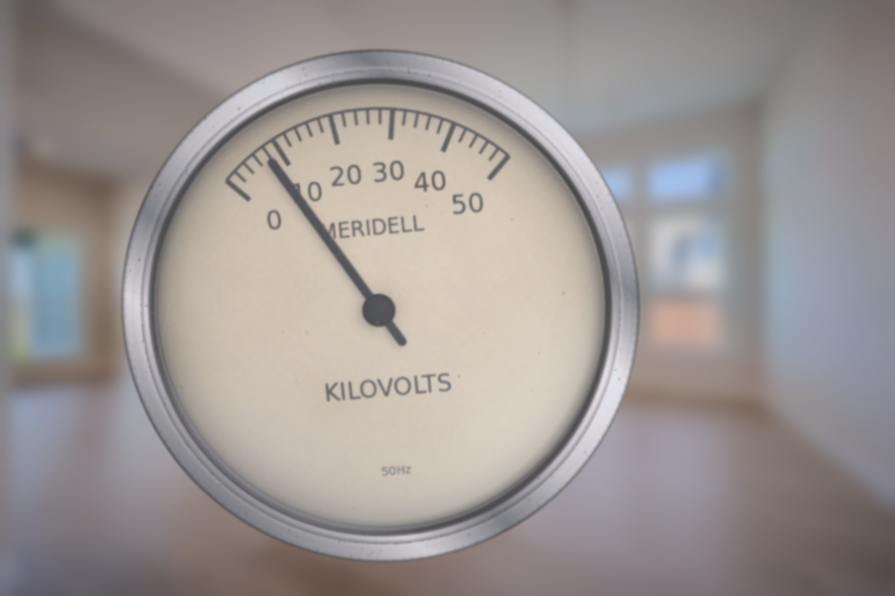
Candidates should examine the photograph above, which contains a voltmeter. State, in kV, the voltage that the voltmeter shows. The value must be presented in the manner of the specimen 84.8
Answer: 8
